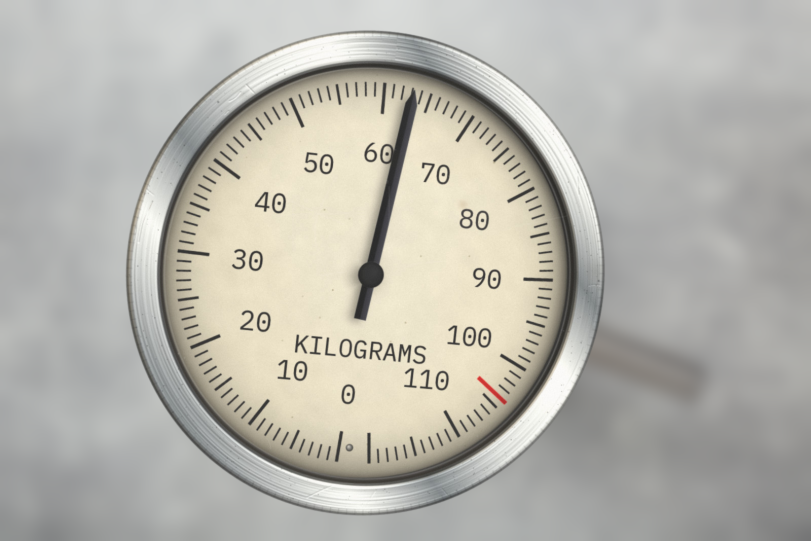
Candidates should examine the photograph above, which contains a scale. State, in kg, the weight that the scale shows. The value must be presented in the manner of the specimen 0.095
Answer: 63
